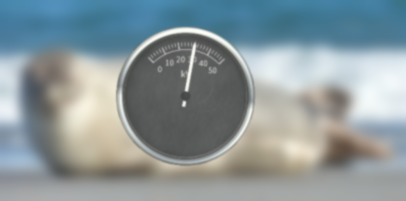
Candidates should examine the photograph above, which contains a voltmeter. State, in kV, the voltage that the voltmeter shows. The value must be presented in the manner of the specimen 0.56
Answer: 30
